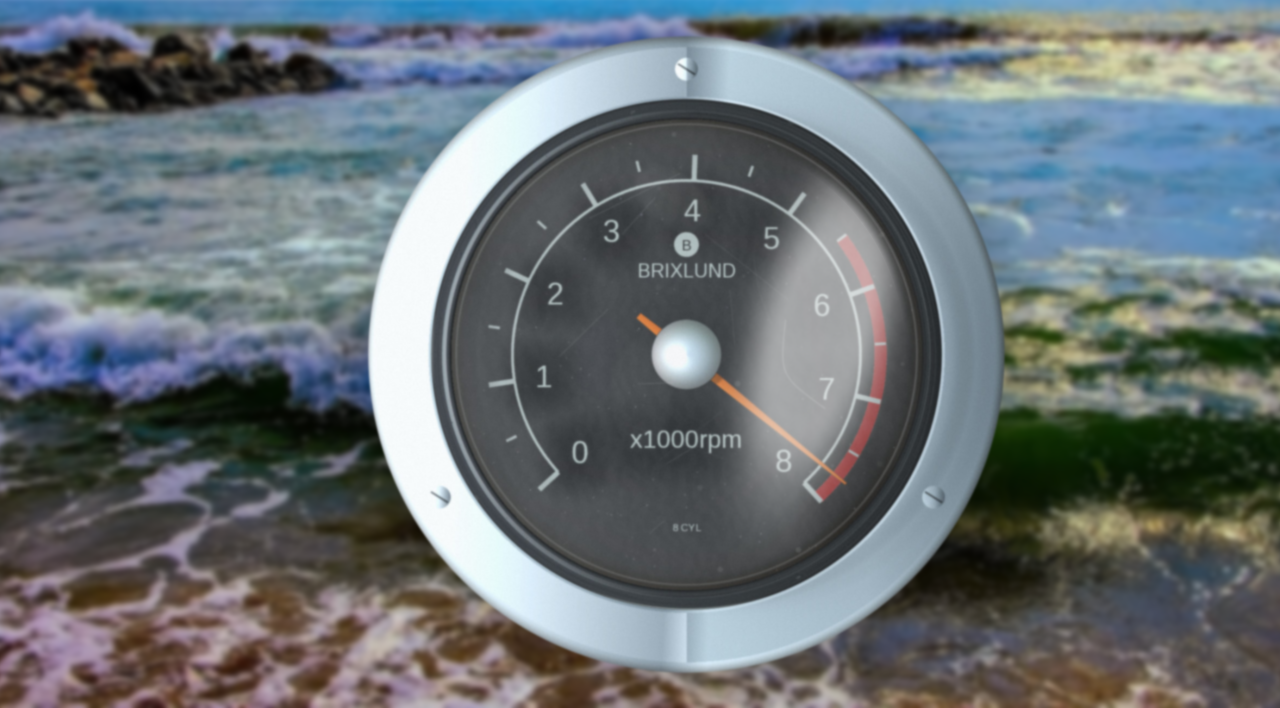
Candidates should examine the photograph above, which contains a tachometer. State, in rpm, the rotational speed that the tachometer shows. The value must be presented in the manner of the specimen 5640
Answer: 7750
